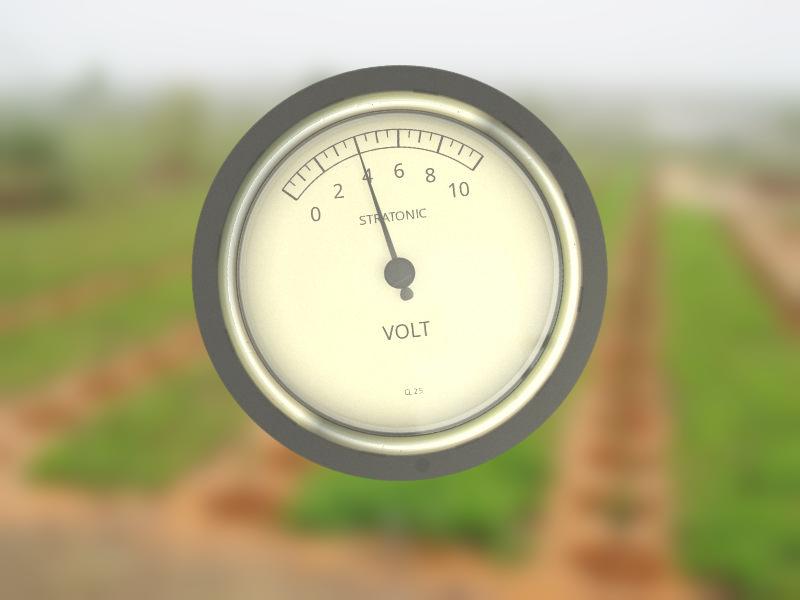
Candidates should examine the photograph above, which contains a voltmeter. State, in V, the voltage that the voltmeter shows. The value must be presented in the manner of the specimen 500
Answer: 4
